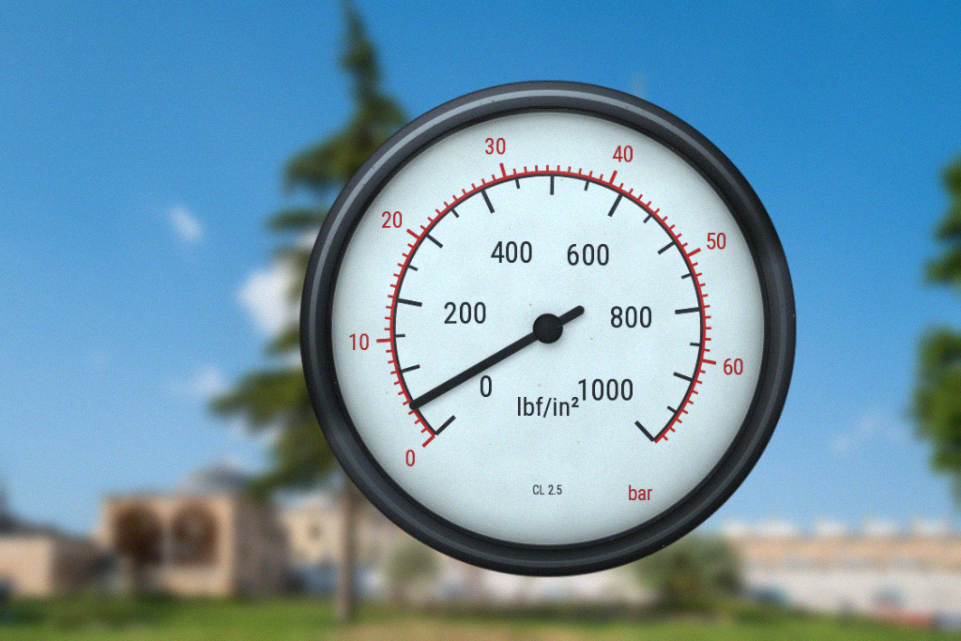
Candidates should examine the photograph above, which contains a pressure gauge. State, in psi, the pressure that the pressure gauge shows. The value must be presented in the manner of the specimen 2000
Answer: 50
